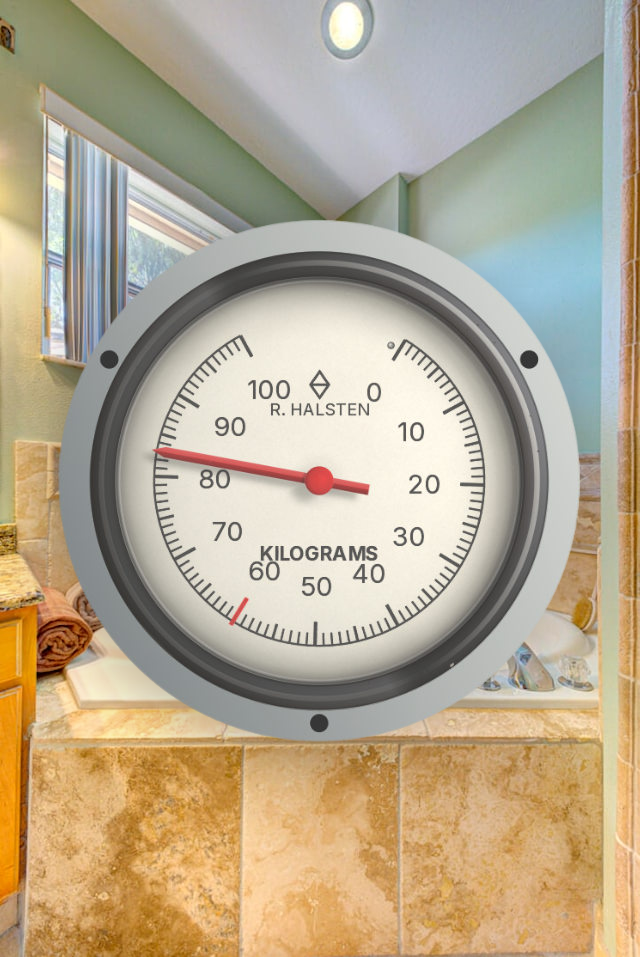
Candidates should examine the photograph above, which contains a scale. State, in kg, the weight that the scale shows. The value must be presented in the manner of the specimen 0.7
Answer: 83
